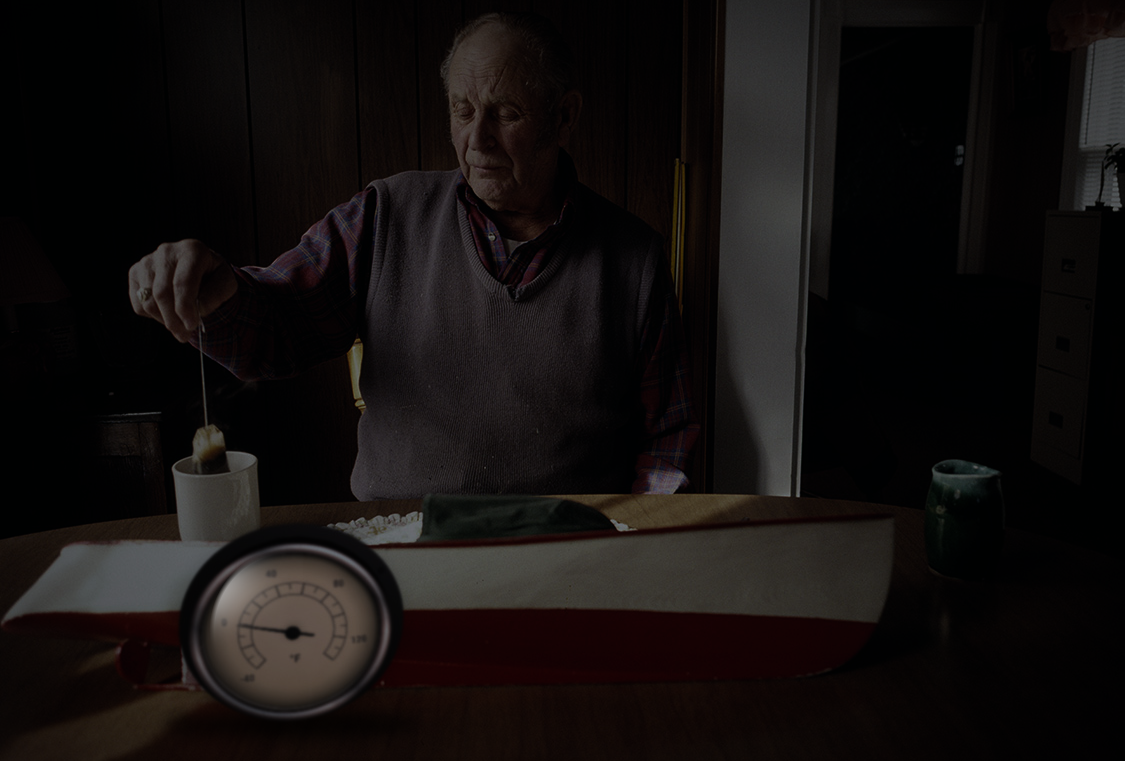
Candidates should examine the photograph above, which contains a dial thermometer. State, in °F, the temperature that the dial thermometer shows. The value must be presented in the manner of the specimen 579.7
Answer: 0
